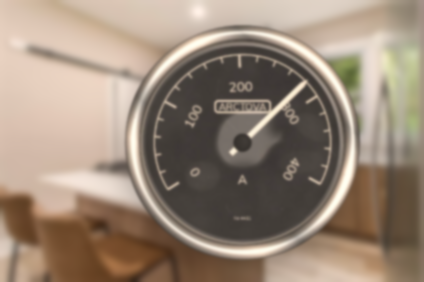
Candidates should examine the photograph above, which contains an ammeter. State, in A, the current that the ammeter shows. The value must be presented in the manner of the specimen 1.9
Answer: 280
